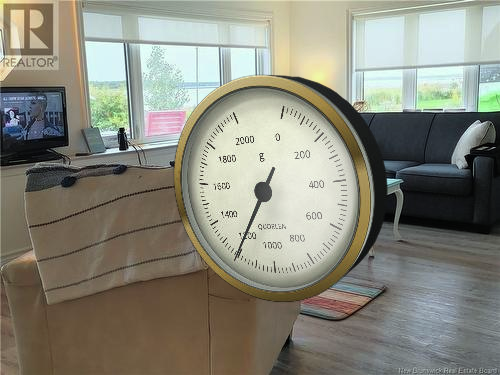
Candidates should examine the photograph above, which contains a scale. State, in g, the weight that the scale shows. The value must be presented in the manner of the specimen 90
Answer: 1200
